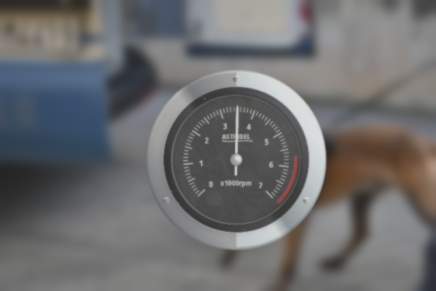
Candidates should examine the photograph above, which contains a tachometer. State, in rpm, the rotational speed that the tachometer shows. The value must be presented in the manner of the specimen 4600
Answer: 3500
